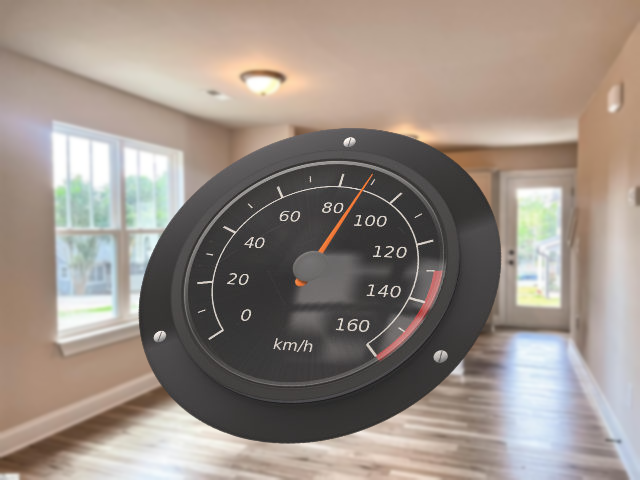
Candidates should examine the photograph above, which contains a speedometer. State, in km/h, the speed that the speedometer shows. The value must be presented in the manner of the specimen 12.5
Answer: 90
